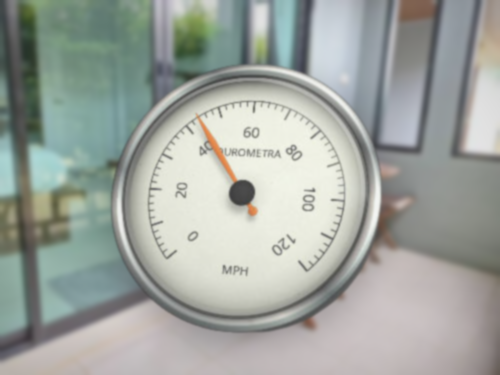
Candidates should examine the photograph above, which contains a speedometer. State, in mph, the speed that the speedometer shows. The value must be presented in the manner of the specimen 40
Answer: 44
